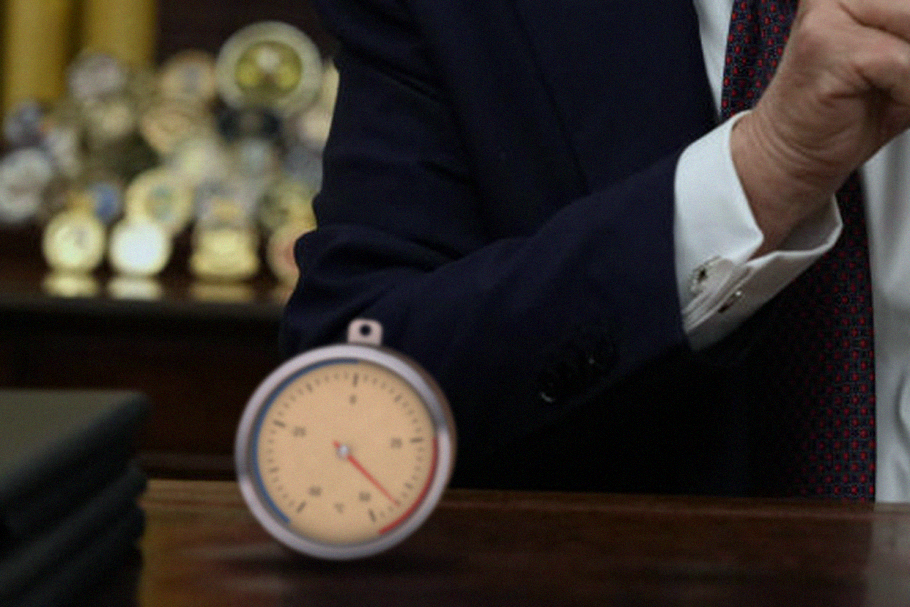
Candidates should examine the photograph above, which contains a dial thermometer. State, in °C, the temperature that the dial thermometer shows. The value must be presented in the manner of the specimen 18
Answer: 42.5
